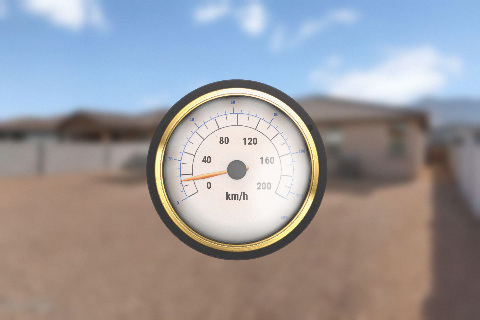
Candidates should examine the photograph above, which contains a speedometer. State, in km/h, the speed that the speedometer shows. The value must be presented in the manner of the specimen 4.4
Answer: 15
